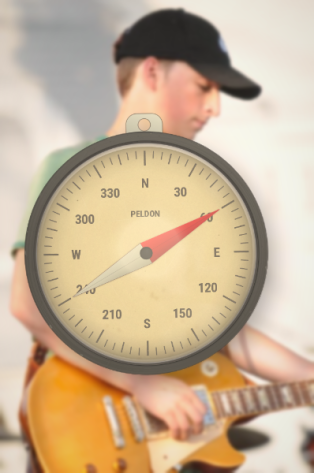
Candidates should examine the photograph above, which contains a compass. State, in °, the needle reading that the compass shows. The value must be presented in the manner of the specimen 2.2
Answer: 60
